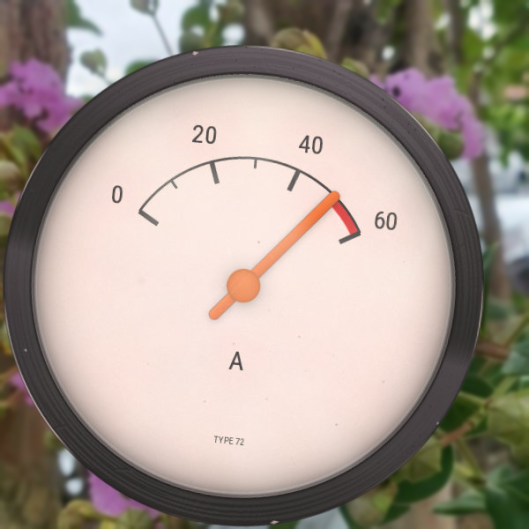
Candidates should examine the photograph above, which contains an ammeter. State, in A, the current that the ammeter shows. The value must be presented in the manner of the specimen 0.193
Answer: 50
